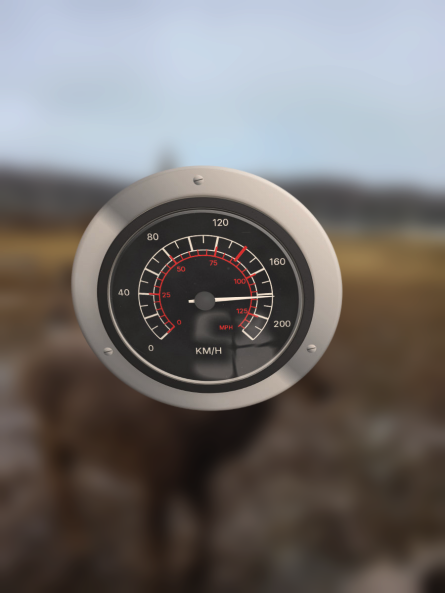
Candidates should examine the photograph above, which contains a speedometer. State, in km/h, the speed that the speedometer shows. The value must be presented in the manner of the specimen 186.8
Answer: 180
